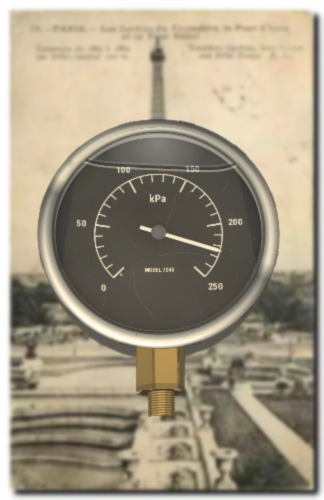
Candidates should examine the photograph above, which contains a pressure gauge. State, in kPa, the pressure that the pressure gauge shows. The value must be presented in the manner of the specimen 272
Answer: 225
